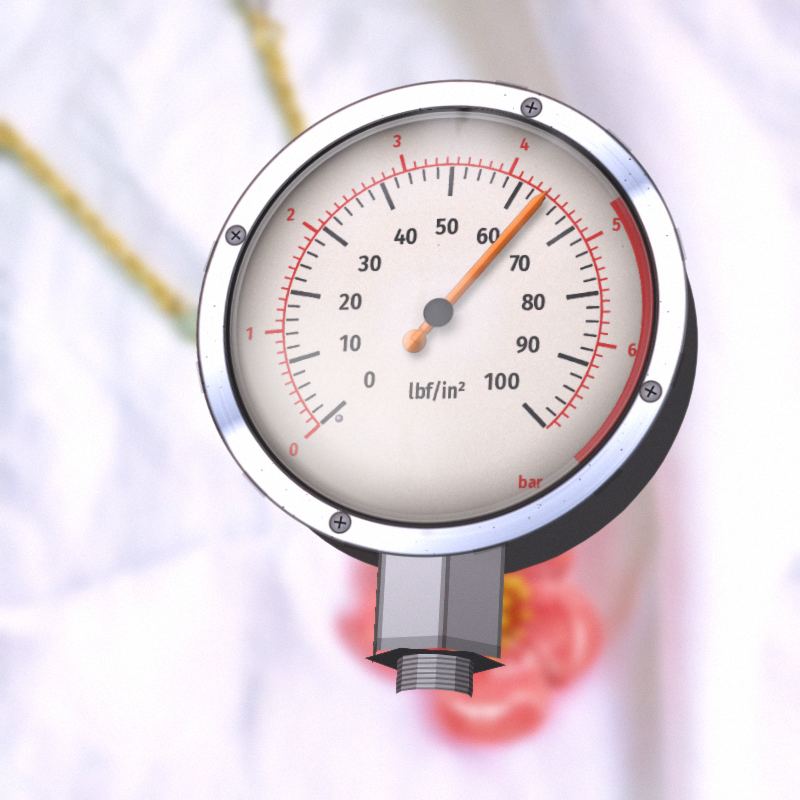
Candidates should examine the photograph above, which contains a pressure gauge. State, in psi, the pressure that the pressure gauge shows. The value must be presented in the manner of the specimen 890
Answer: 64
